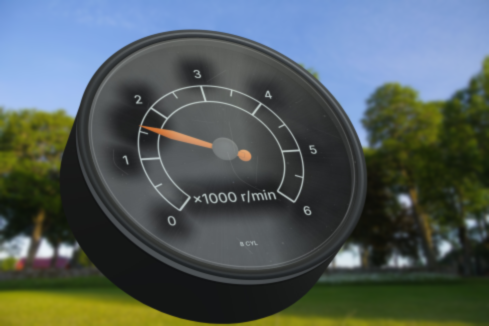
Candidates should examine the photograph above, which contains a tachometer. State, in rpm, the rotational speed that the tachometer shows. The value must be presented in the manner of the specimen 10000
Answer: 1500
